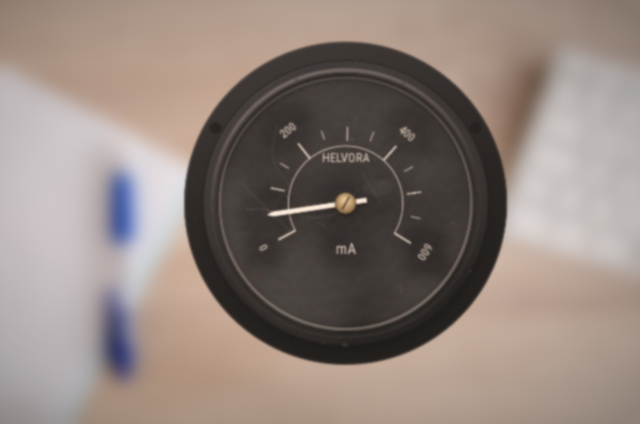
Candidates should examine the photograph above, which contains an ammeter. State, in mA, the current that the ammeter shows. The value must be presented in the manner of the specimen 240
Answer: 50
